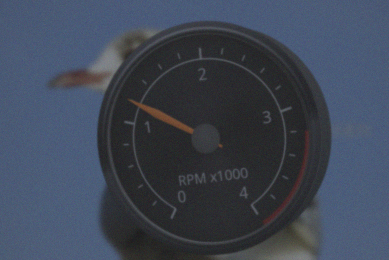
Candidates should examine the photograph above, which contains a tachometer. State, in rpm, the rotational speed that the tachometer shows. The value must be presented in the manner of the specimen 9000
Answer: 1200
